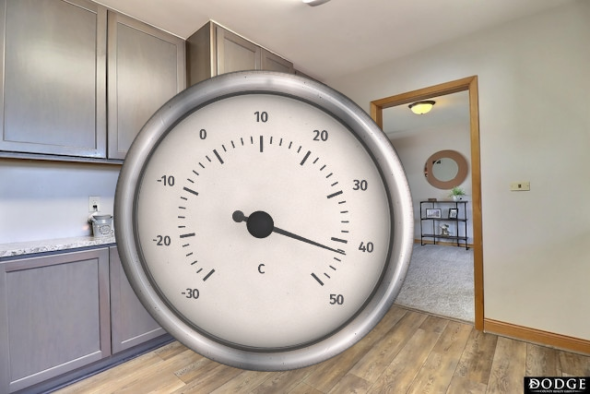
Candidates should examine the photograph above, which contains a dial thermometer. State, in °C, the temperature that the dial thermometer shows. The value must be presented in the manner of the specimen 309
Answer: 42
